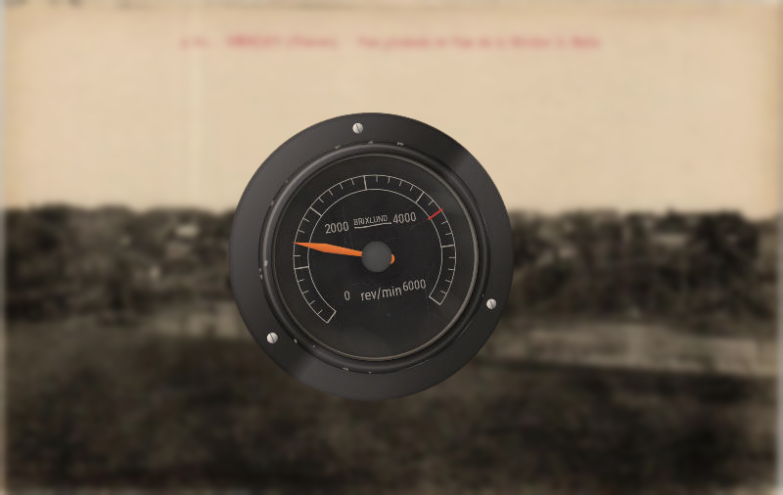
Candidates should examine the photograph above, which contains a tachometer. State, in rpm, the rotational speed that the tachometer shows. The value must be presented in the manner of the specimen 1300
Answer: 1400
